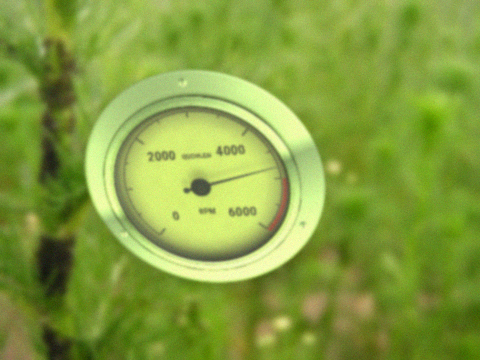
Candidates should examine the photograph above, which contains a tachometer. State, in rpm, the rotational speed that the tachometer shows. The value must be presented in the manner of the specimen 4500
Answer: 4750
